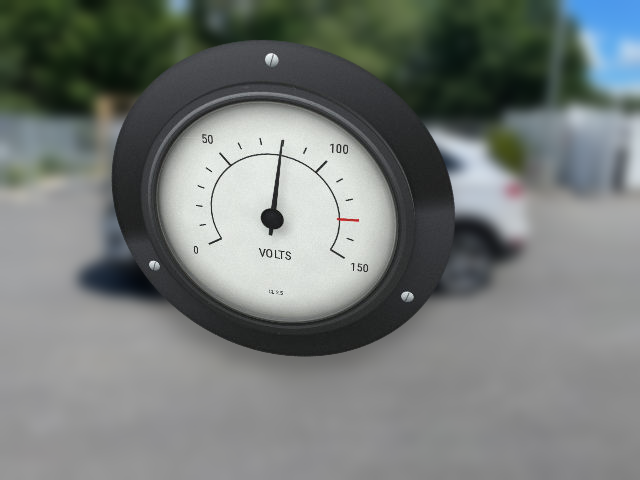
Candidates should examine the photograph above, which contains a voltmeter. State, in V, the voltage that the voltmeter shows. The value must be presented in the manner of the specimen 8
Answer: 80
